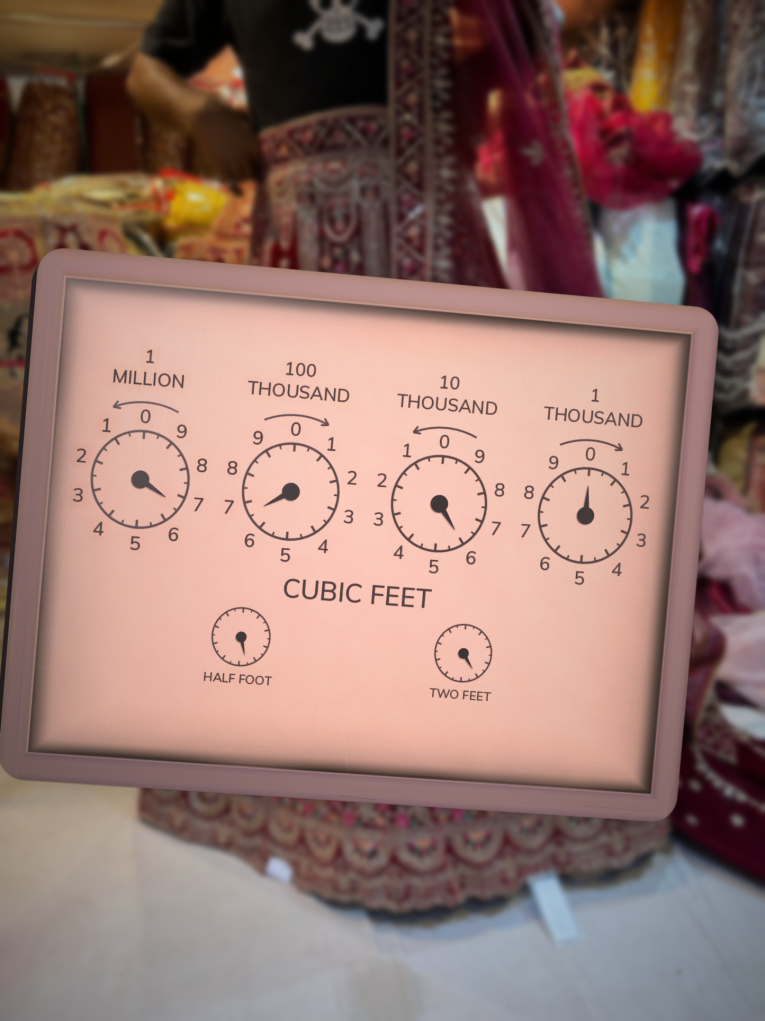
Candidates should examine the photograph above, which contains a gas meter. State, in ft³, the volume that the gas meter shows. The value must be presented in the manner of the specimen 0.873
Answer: 666000
